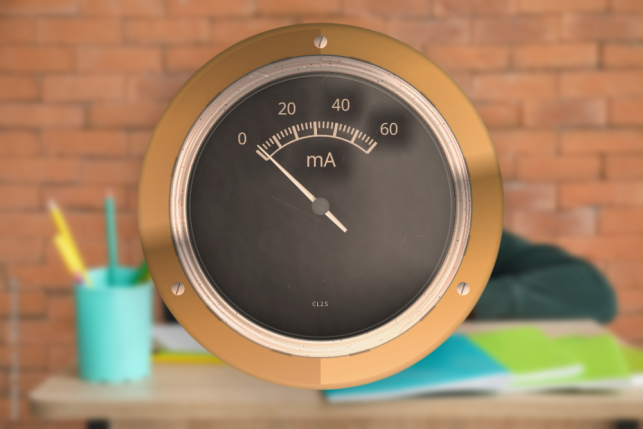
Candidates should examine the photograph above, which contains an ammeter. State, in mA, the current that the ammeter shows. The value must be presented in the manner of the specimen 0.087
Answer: 2
